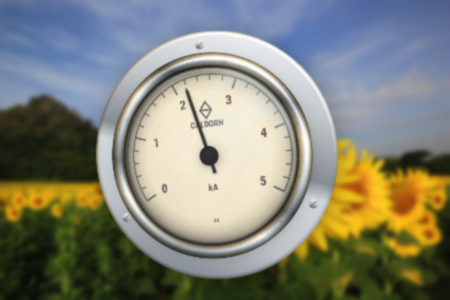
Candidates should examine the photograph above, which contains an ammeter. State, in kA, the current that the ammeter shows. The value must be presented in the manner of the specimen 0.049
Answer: 2.2
